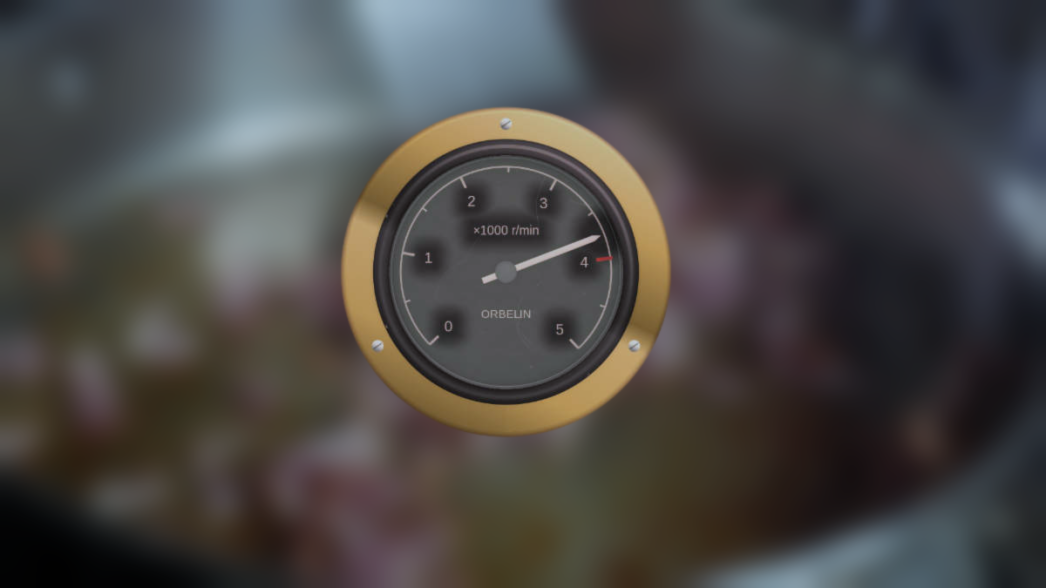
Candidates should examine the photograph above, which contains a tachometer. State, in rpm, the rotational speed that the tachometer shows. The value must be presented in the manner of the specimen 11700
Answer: 3750
